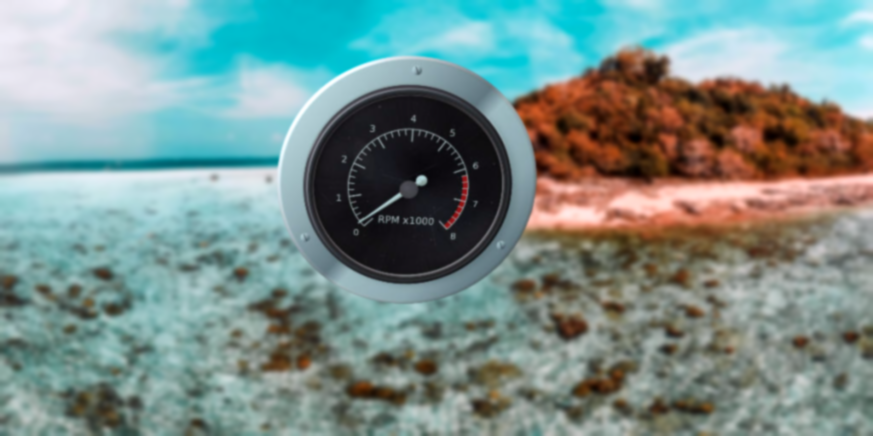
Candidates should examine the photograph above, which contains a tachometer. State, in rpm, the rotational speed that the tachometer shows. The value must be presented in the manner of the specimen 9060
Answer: 200
